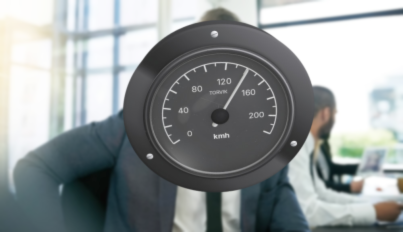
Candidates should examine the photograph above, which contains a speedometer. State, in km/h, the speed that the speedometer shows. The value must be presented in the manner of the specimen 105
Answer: 140
